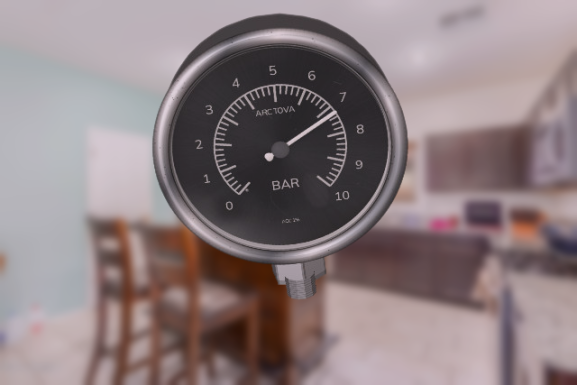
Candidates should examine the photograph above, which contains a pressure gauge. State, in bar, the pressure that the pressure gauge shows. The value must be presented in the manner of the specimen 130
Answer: 7.2
